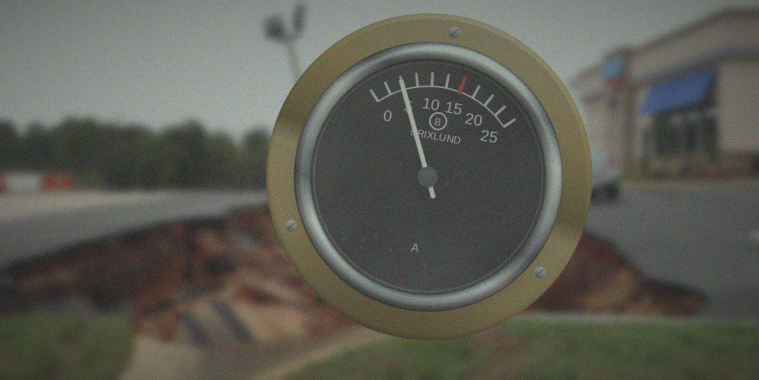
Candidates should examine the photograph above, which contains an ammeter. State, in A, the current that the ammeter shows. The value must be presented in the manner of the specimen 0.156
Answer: 5
